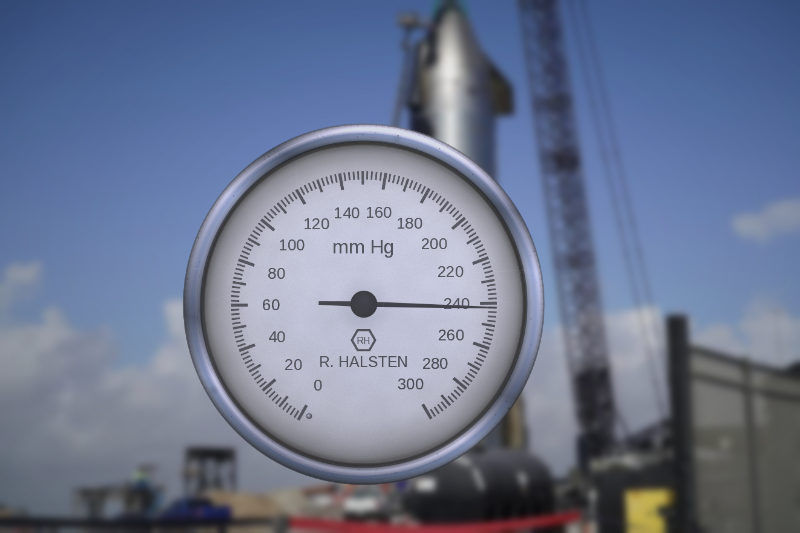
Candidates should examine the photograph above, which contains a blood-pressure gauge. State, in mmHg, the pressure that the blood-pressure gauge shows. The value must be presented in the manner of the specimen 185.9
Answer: 242
